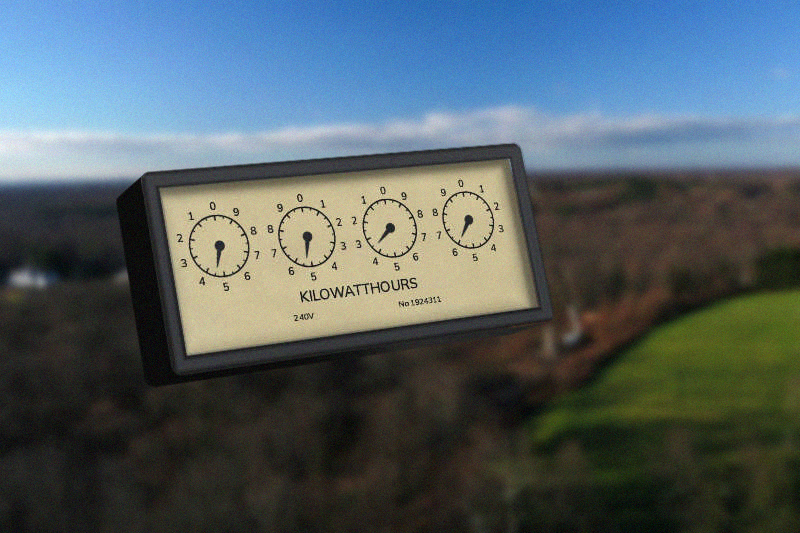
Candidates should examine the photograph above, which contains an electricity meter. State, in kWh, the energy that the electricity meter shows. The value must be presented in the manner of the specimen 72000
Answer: 4536
